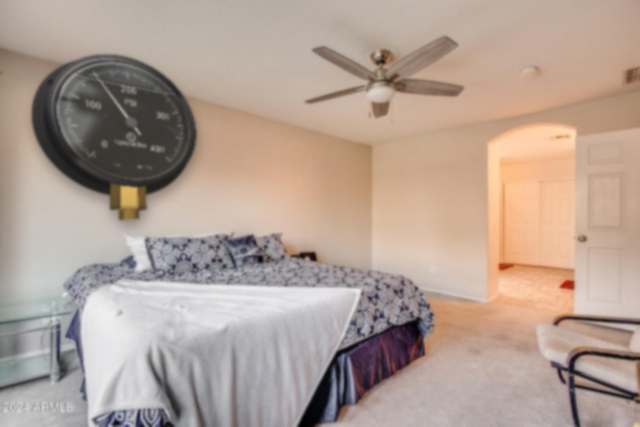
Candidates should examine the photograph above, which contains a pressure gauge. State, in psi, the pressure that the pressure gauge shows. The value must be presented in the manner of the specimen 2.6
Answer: 150
